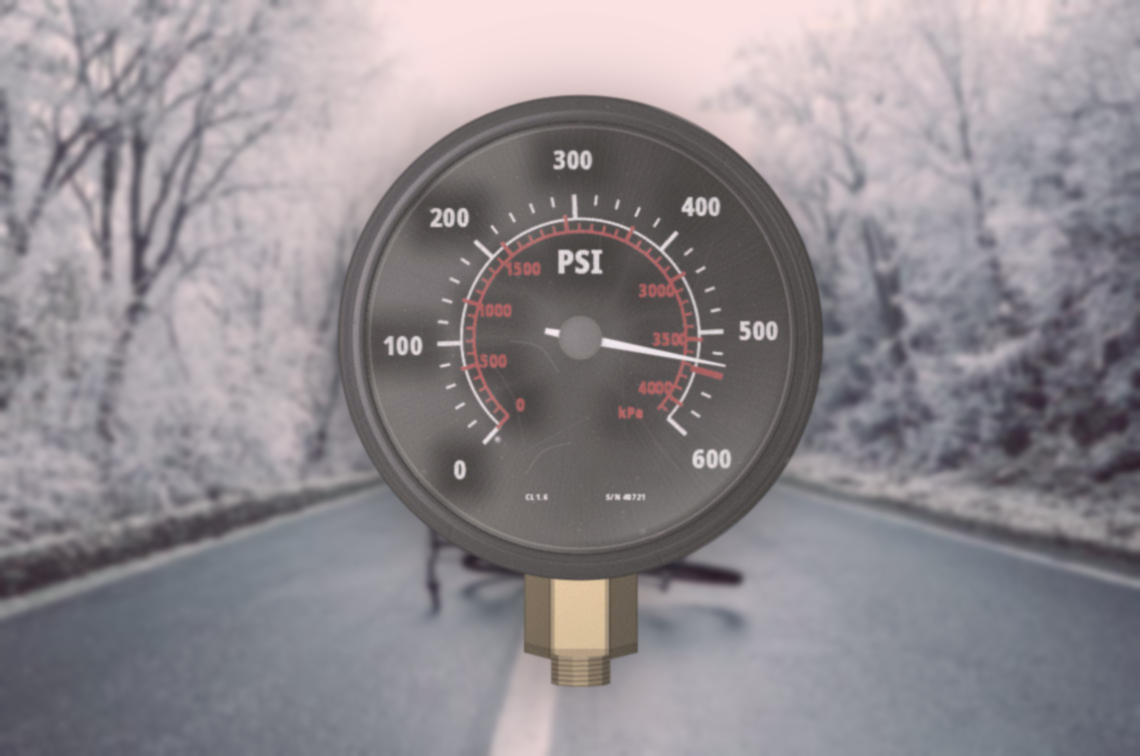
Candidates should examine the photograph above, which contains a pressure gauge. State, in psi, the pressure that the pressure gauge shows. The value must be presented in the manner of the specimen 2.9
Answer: 530
